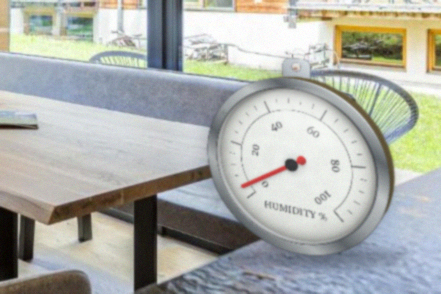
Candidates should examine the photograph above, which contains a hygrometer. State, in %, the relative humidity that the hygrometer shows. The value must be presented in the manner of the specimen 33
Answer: 4
